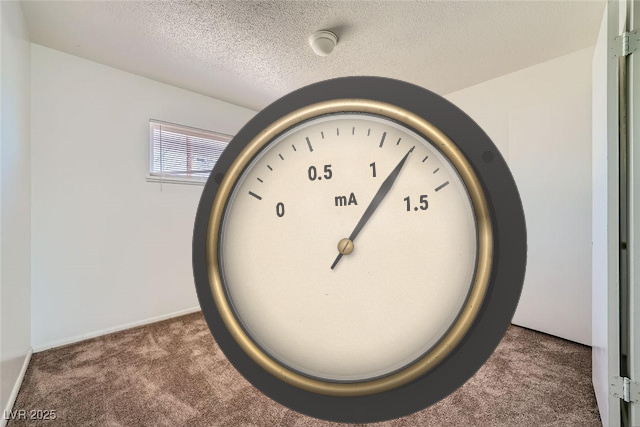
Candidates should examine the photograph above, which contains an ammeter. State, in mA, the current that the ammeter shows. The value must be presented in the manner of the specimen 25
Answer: 1.2
